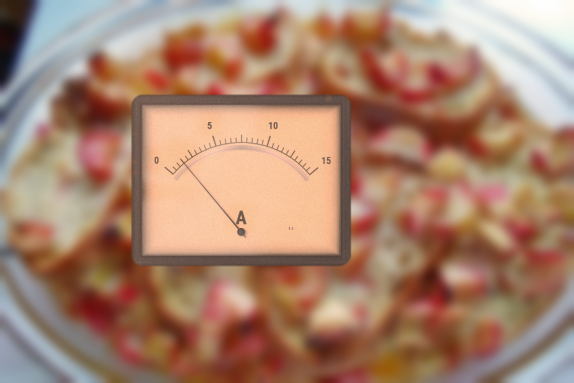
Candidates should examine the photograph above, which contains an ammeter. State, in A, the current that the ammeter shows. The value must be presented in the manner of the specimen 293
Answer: 1.5
